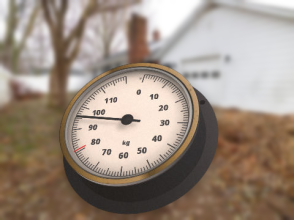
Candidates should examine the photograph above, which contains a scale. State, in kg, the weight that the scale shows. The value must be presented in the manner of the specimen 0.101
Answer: 95
